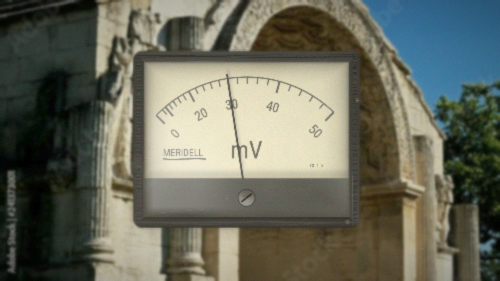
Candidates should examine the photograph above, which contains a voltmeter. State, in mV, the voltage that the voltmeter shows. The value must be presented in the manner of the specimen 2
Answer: 30
